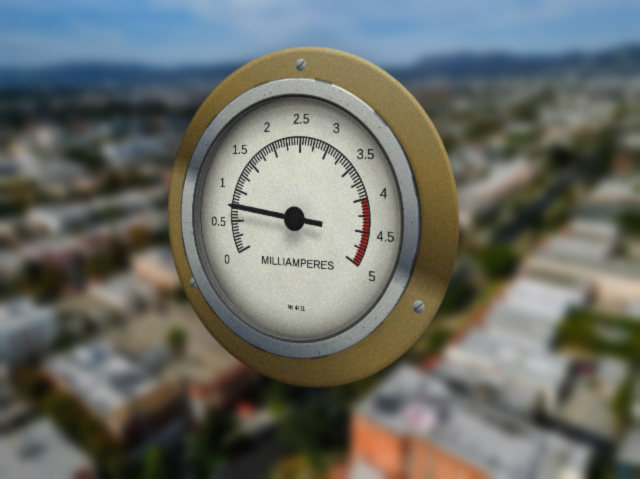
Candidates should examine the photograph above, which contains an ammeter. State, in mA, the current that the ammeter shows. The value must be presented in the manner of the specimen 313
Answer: 0.75
